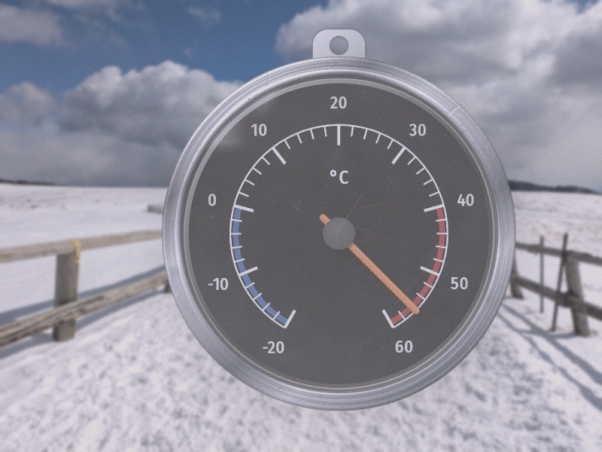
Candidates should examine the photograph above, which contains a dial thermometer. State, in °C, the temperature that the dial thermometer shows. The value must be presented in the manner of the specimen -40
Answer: 56
